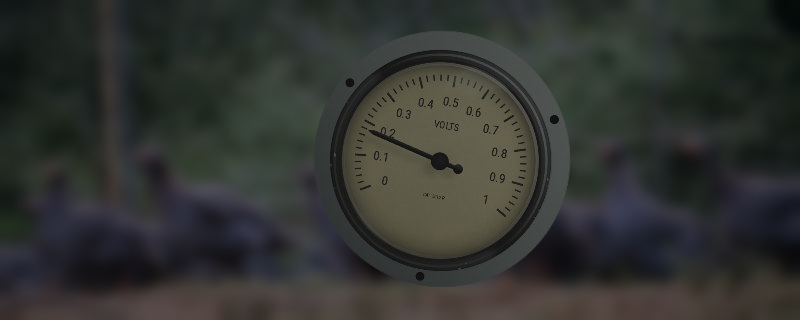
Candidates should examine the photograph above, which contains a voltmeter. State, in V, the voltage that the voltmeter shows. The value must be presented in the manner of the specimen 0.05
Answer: 0.18
